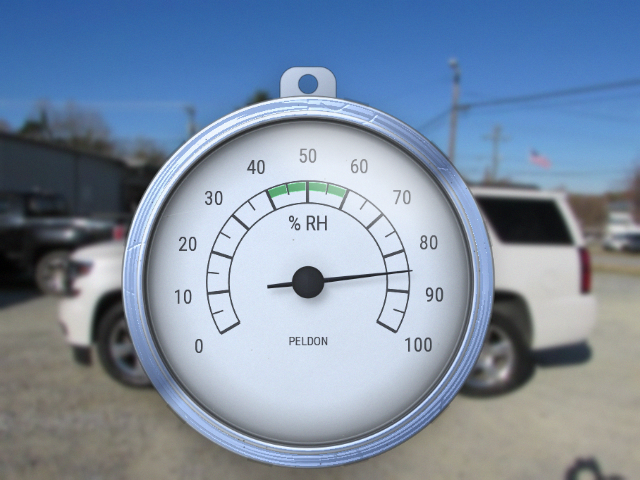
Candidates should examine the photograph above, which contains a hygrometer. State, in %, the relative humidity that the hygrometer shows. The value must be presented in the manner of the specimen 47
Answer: 85
